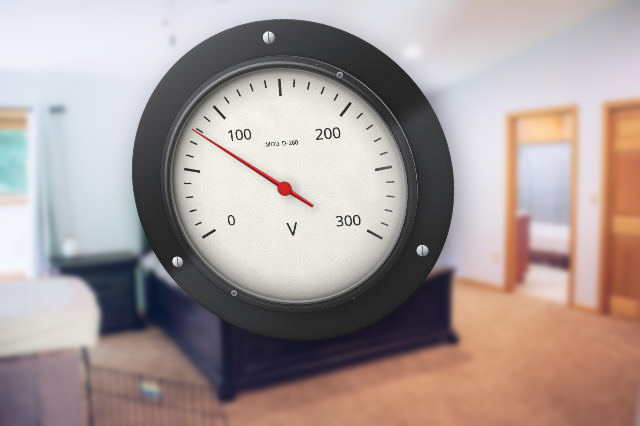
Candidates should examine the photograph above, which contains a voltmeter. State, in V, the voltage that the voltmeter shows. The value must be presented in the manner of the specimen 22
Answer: 80
